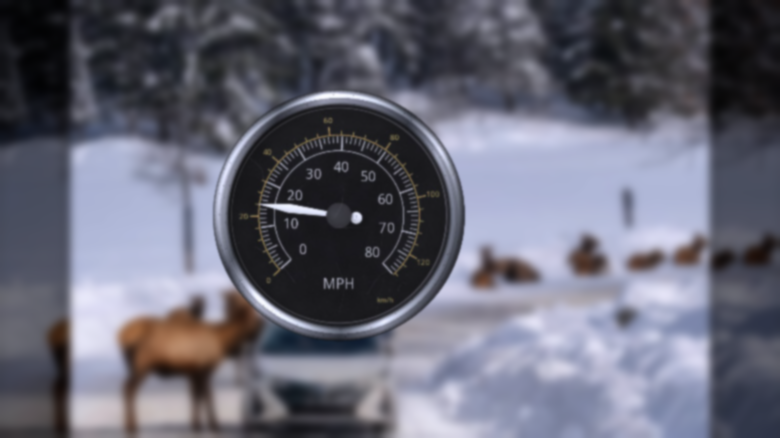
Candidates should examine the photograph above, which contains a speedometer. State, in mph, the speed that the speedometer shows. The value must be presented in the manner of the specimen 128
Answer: 15
